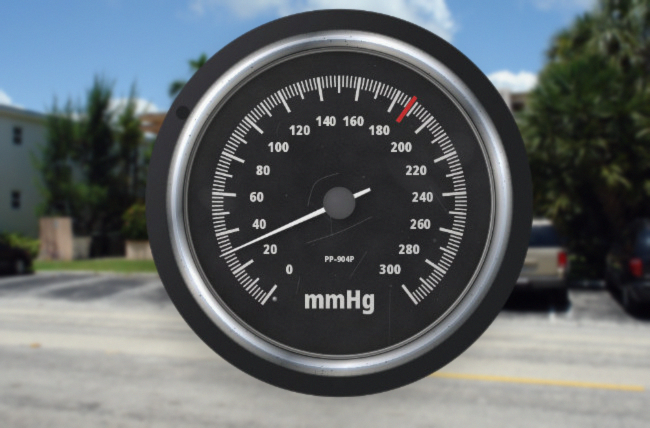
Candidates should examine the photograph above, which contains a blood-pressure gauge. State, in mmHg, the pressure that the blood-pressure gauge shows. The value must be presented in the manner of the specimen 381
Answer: 30
